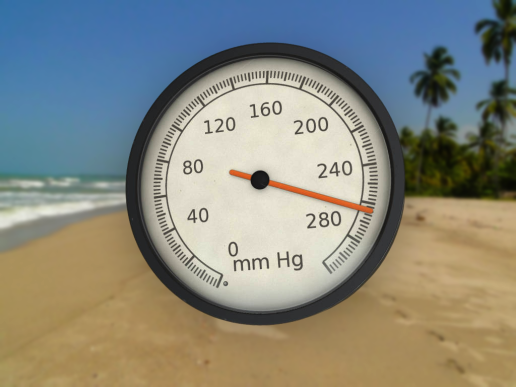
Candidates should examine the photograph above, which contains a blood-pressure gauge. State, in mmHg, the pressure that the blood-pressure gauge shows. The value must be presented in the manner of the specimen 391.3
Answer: 264
